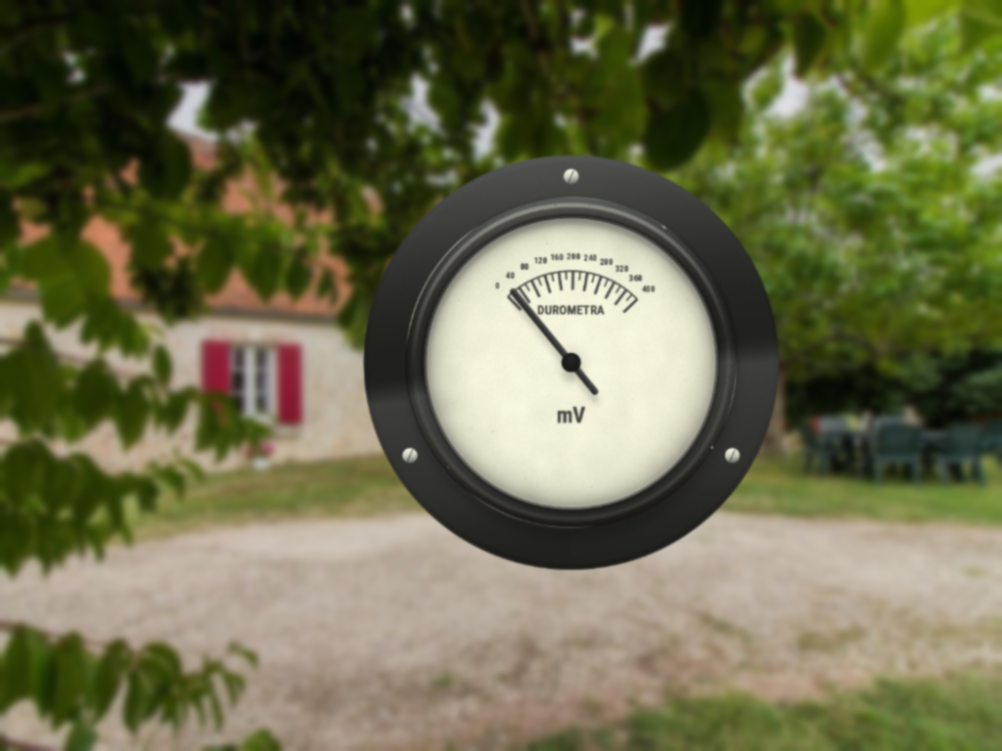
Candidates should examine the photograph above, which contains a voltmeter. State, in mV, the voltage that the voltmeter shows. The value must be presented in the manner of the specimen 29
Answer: 20
